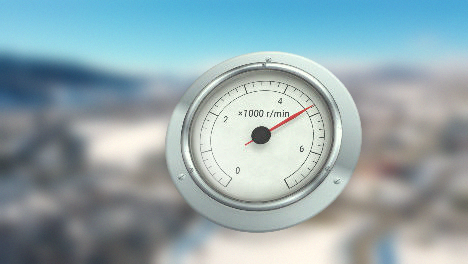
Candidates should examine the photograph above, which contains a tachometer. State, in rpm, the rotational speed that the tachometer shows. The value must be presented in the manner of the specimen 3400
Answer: 4800
